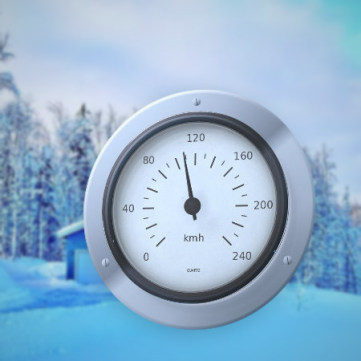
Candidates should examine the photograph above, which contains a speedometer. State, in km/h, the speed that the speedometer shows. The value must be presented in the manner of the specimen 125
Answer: 110
